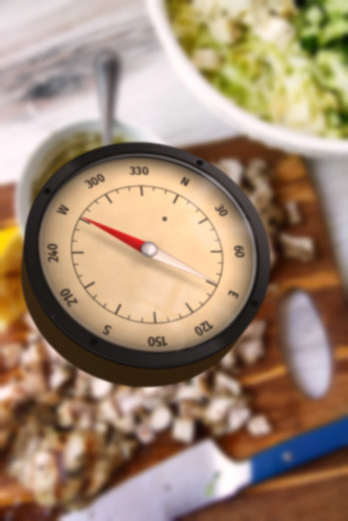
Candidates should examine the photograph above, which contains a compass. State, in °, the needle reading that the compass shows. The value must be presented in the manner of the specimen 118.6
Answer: 270
